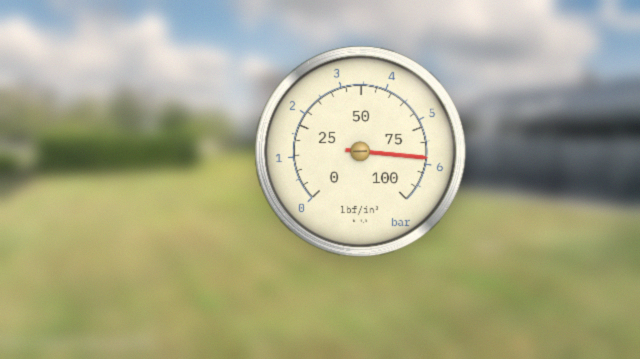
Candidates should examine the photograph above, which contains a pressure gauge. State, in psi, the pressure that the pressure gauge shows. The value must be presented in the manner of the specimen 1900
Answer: 85
